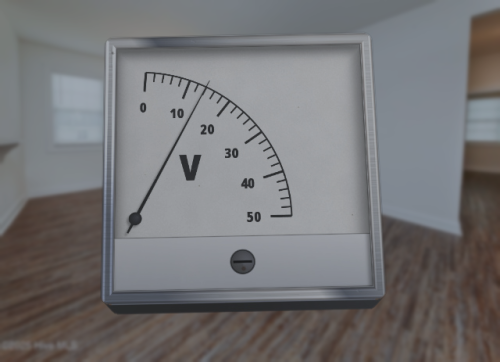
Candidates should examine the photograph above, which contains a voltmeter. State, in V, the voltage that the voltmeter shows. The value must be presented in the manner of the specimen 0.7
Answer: 14
